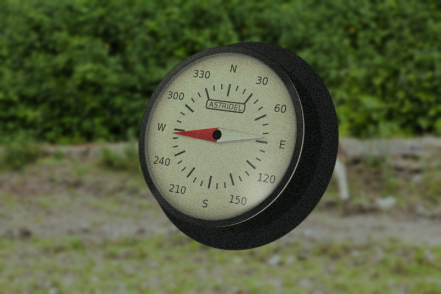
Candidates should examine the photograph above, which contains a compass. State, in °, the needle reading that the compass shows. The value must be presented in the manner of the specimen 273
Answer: 265
